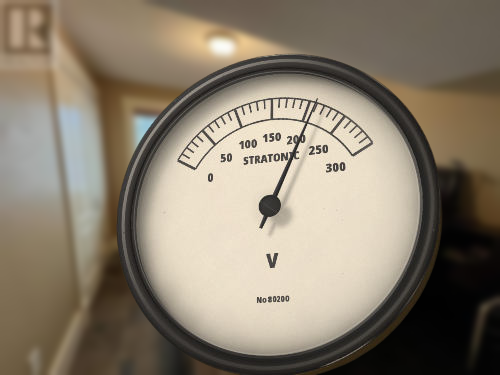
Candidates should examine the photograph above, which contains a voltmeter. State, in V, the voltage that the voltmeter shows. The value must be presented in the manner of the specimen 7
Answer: 210
